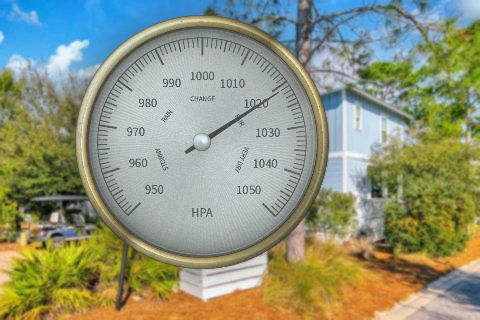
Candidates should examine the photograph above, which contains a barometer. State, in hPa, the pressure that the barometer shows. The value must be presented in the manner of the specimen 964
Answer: 1021
